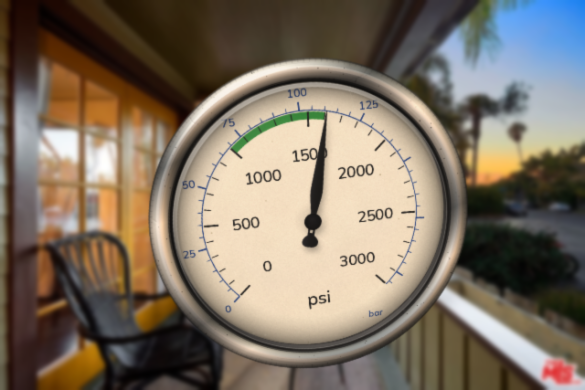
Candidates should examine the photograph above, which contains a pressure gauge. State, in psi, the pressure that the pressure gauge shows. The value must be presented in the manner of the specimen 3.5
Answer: 1600
